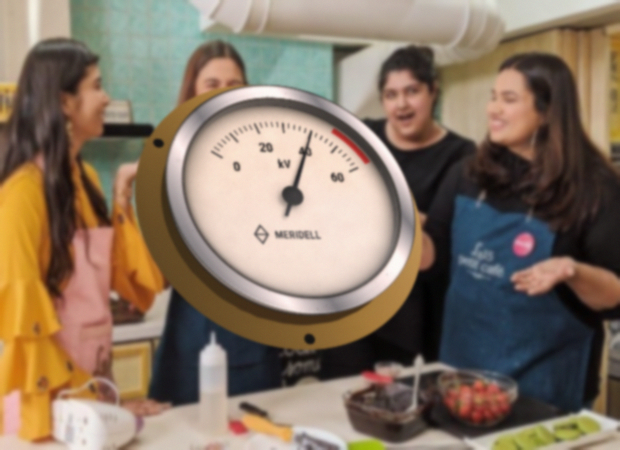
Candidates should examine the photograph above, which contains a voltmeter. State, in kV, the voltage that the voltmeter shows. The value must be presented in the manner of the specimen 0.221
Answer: 40
